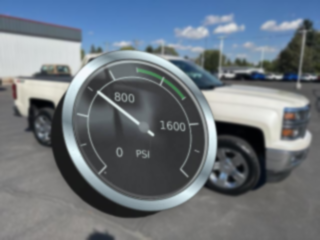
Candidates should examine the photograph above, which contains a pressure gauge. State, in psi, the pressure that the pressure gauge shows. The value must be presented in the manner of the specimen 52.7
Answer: 600
